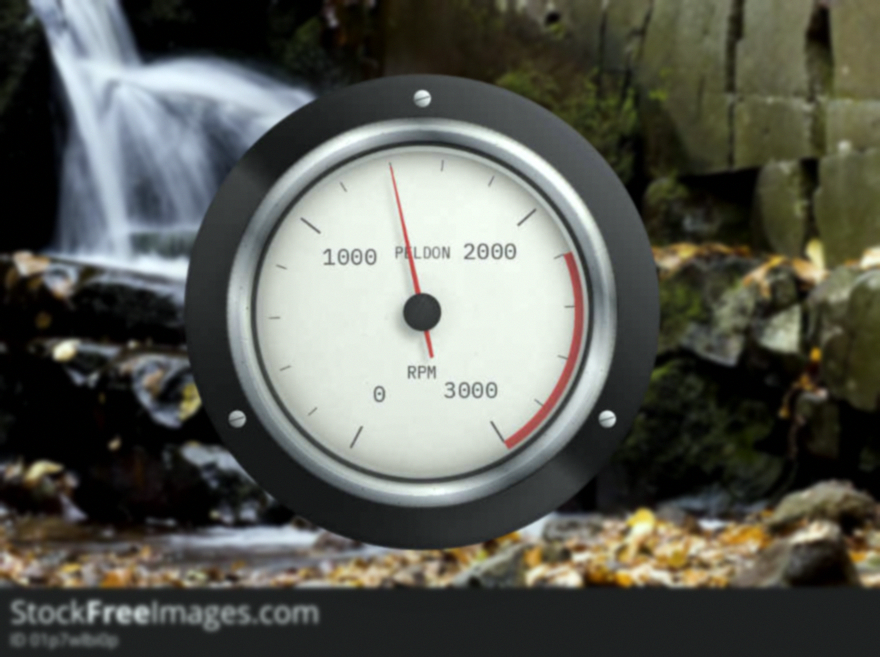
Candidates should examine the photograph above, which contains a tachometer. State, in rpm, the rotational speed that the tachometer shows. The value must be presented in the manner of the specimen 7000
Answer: 1400
